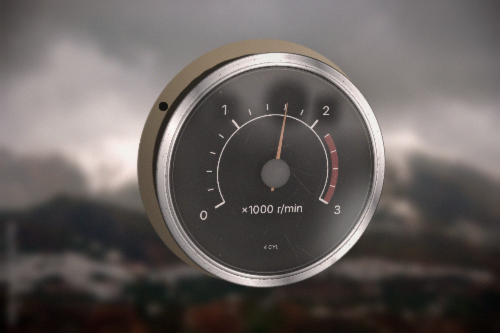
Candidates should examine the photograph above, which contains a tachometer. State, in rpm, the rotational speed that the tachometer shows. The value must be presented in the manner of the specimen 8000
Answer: 1600
